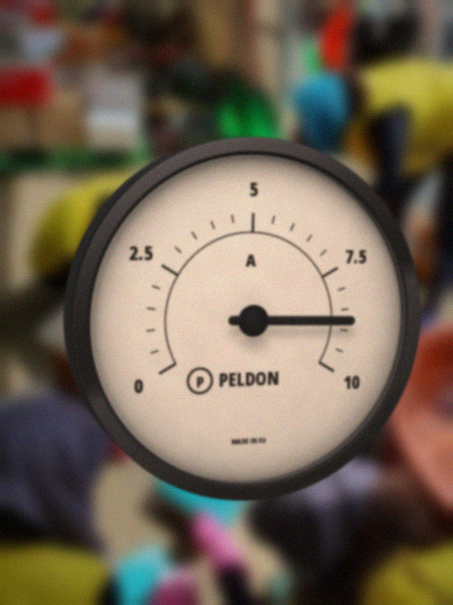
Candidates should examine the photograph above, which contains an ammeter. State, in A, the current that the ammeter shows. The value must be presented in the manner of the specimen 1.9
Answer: 8.75
